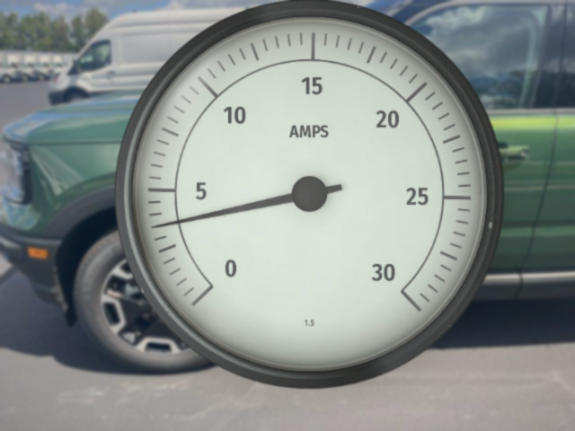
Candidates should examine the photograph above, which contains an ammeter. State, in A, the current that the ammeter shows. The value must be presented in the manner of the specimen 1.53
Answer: 3.5
